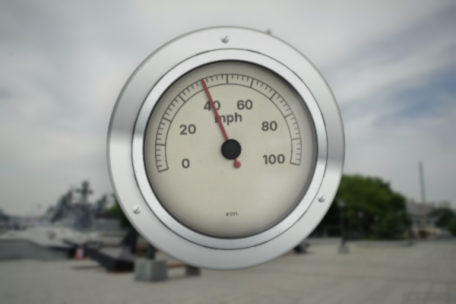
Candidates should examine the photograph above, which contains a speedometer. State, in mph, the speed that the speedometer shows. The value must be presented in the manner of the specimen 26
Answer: 40
